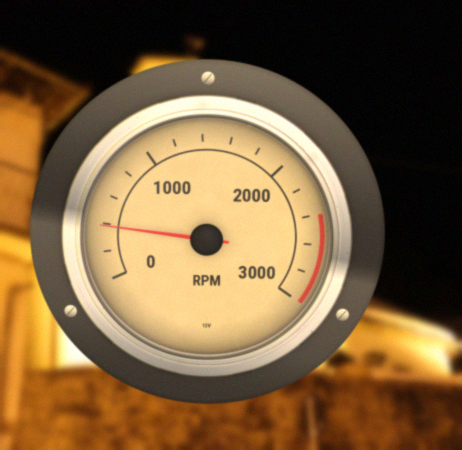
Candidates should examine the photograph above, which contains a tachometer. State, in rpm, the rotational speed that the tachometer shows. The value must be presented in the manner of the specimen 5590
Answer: 400
